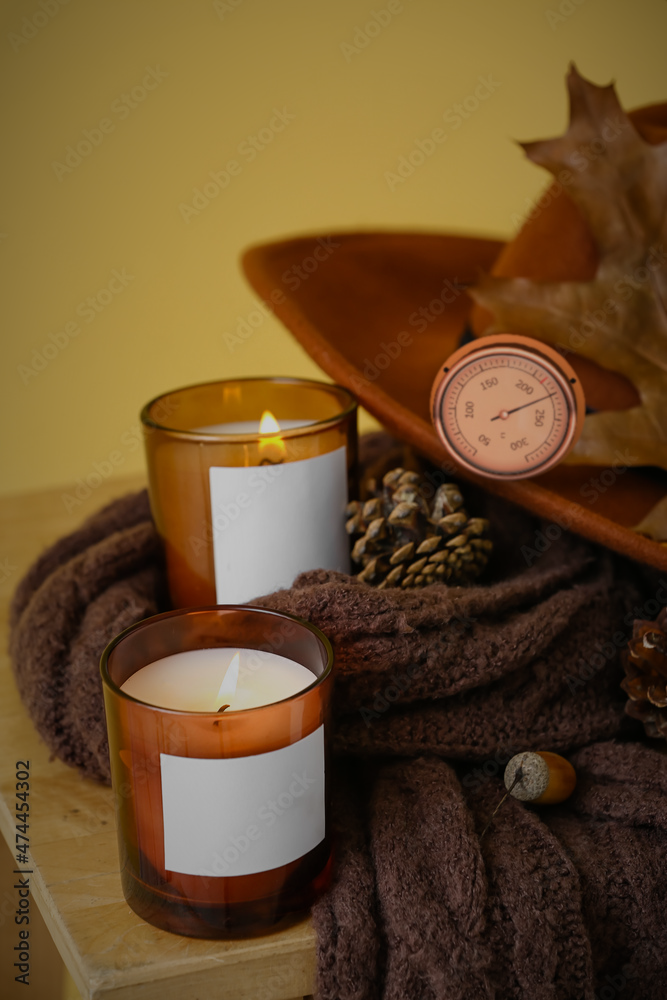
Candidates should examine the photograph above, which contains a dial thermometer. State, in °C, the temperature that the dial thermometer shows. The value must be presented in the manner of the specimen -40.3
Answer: 225
